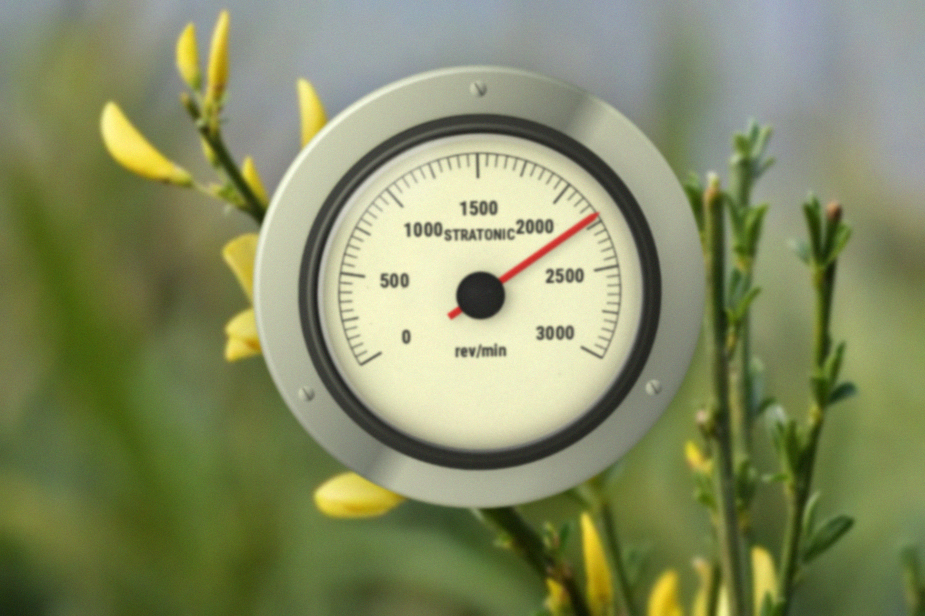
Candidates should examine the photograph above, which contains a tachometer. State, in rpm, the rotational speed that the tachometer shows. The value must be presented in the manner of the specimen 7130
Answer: 2200
